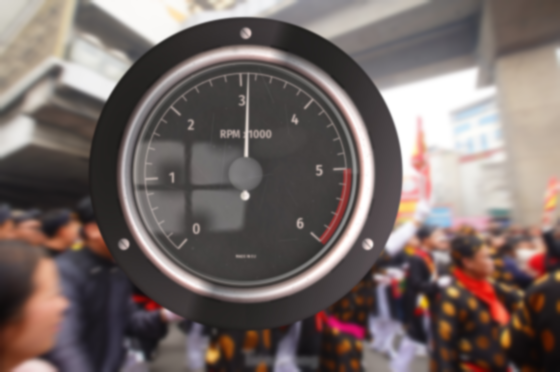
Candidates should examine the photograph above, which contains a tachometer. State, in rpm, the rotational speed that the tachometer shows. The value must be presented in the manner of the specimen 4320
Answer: 3100
